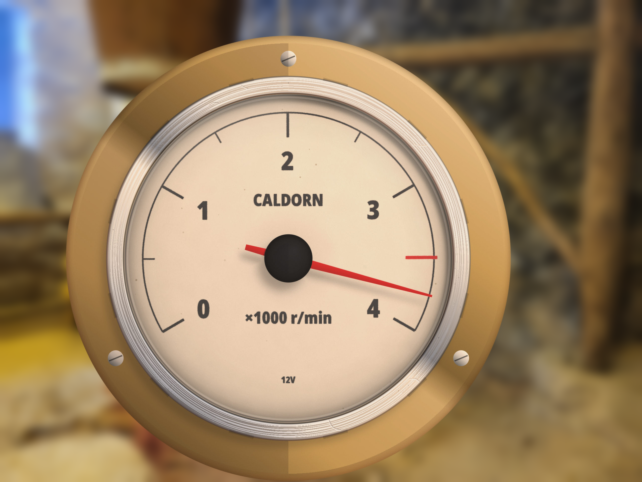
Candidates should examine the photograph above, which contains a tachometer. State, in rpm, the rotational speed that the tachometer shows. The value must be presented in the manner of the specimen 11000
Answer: 3750
